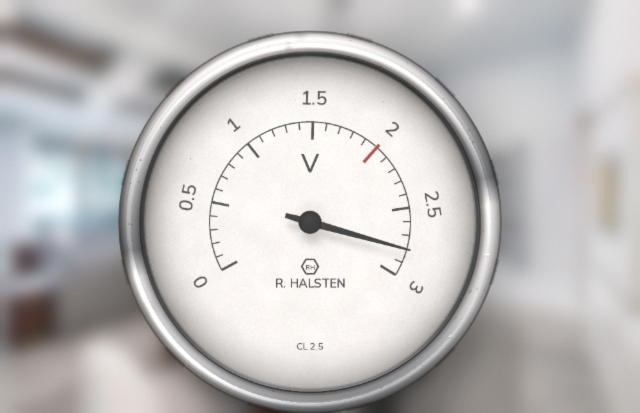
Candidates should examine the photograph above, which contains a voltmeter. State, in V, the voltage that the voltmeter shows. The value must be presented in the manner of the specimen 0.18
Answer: 2.8
